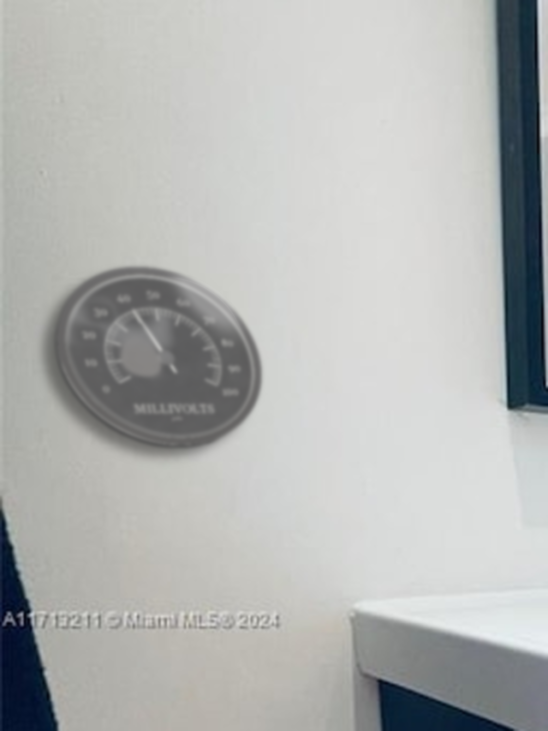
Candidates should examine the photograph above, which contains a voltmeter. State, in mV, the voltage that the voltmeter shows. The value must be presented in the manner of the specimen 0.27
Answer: 40
